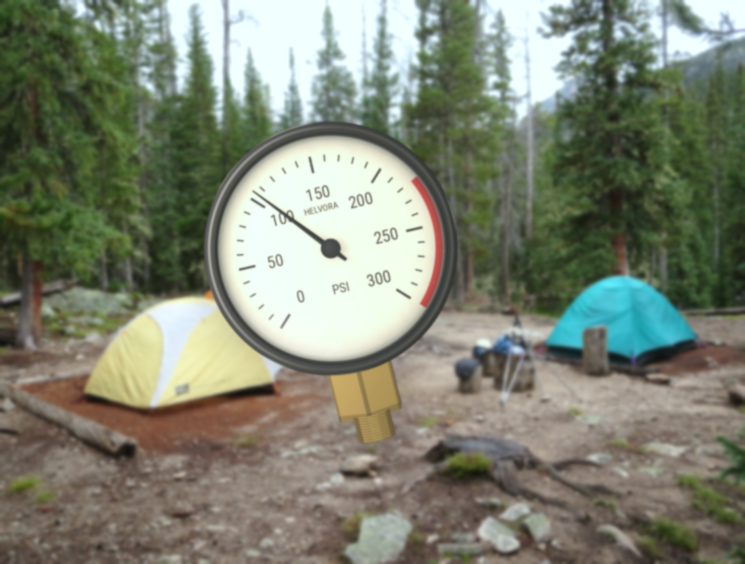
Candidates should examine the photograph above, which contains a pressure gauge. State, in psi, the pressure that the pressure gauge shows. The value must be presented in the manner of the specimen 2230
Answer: 105
